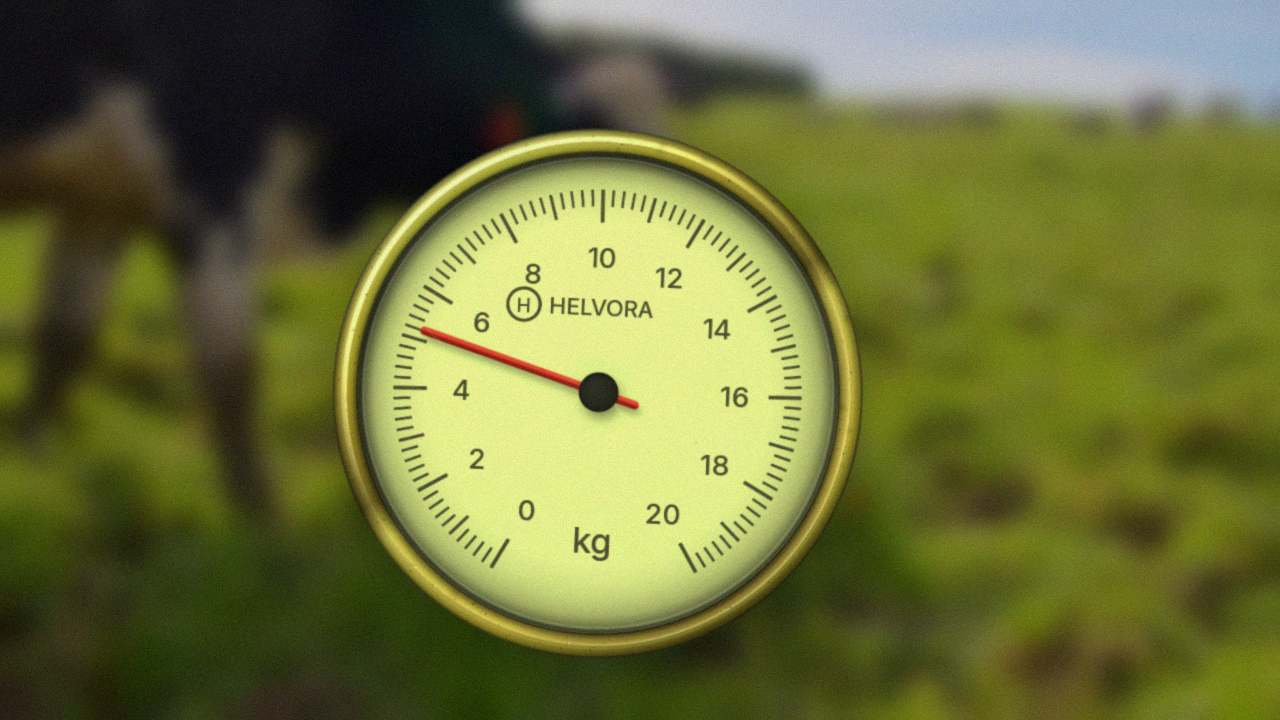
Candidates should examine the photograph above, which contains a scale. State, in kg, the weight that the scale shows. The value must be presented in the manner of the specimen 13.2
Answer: 5.2
